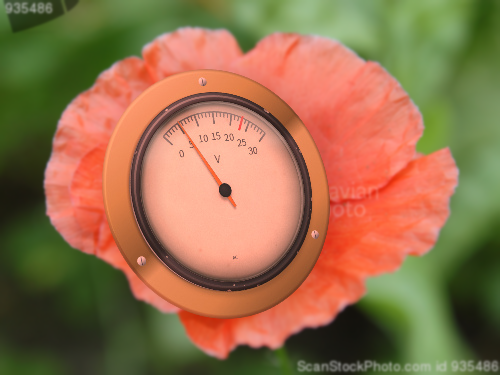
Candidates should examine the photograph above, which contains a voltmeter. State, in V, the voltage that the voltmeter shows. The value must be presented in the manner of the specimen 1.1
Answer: 5
